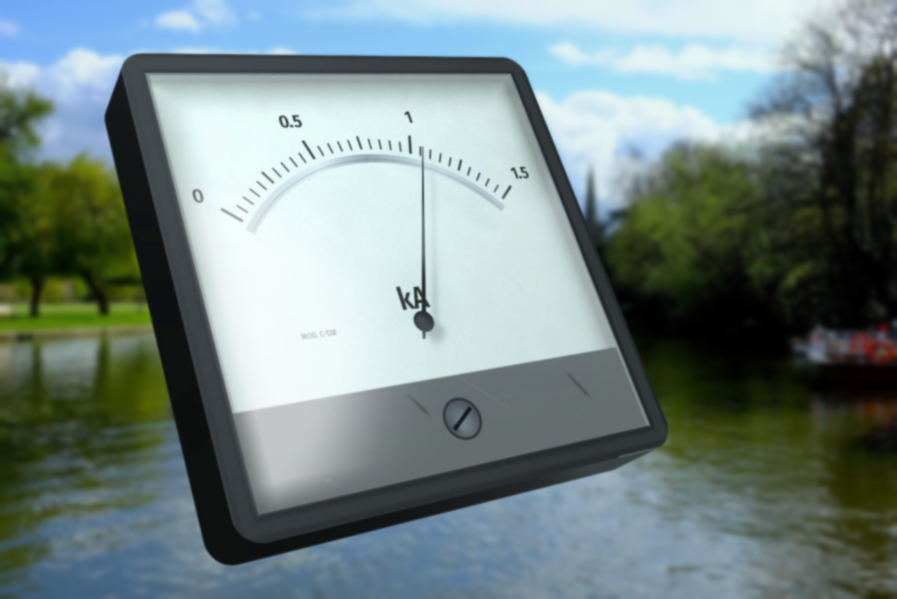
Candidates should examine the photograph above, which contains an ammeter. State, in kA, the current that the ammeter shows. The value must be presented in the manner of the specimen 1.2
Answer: 1.05
